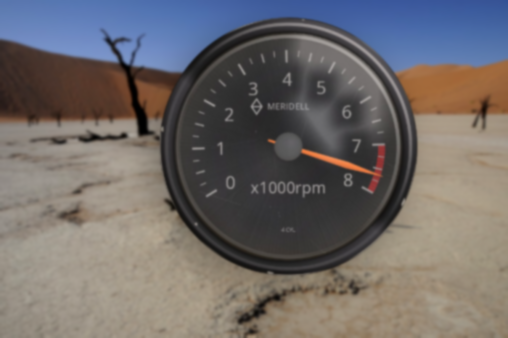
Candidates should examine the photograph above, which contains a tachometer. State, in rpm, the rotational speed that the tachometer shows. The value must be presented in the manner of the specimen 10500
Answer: 7625
